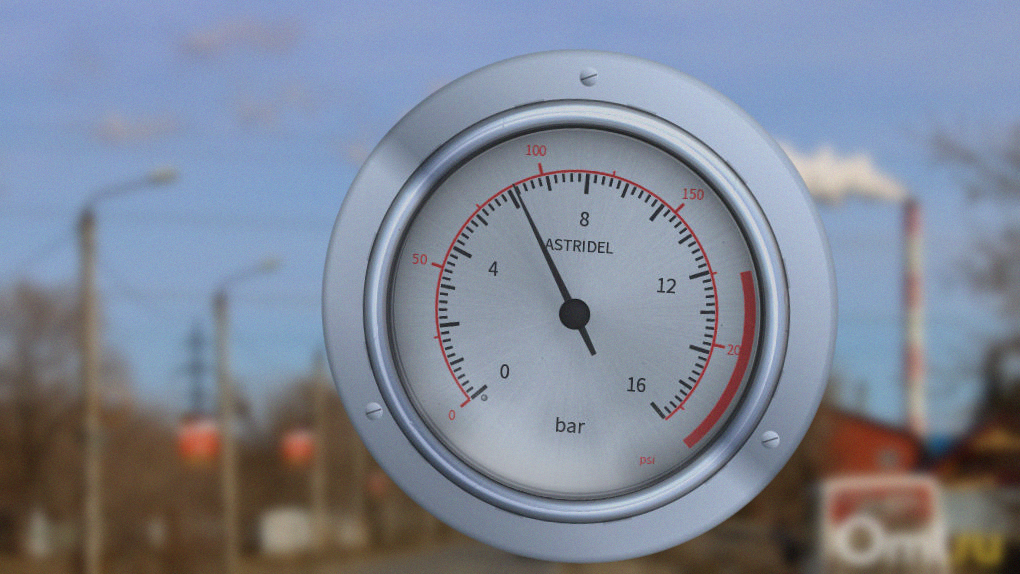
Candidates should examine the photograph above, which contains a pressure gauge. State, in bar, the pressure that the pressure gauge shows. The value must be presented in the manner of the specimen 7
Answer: 6.2
